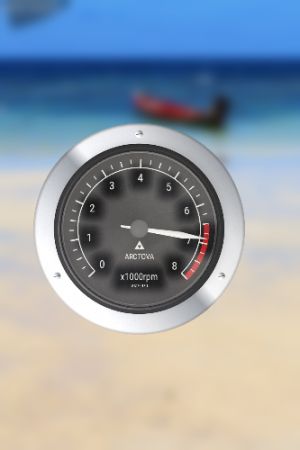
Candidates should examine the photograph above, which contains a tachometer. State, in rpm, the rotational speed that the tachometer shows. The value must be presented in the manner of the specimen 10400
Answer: 6875
